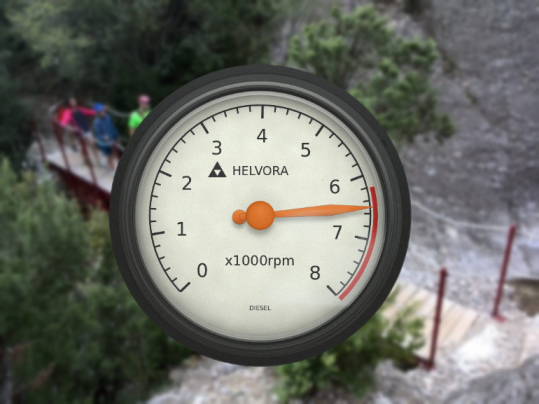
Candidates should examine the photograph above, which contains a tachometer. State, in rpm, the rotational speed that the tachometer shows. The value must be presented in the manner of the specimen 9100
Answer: 6500
